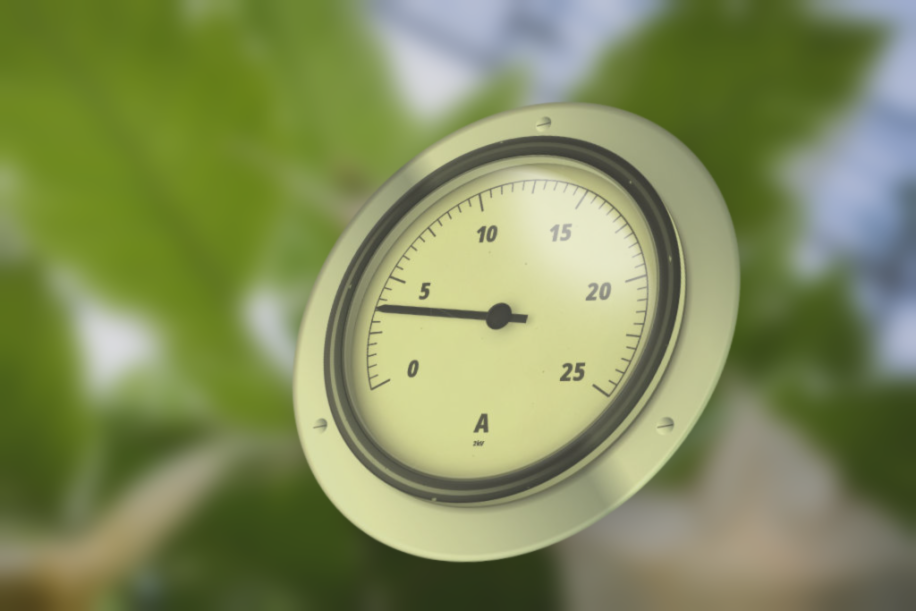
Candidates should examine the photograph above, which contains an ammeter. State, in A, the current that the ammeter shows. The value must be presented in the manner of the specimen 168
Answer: 3.5
